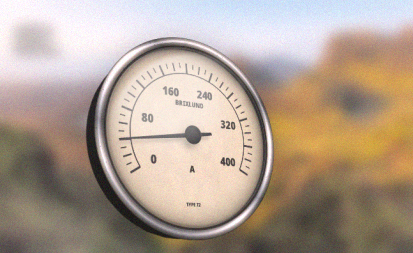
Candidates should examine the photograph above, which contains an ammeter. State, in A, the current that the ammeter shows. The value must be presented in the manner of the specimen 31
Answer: 40
